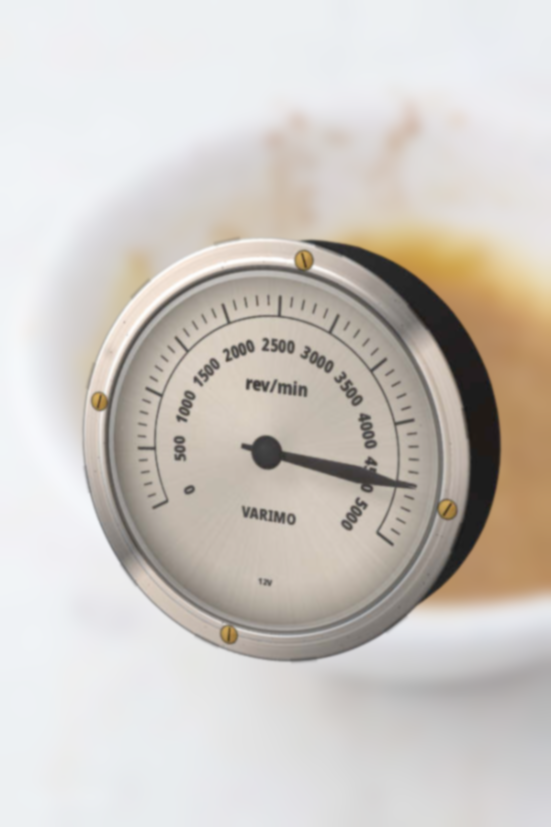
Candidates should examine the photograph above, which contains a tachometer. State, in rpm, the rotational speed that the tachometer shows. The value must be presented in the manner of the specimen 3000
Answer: 4500
